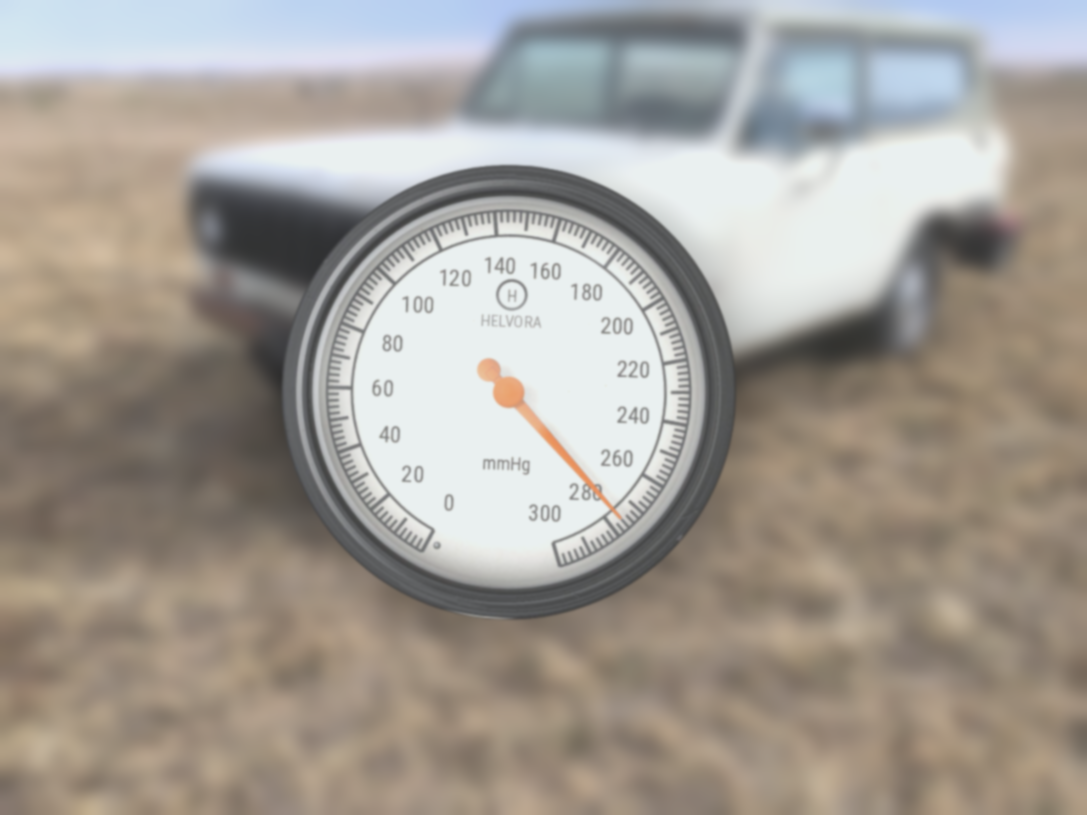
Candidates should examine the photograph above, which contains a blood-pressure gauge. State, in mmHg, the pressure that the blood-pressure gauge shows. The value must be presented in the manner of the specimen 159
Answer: 276
